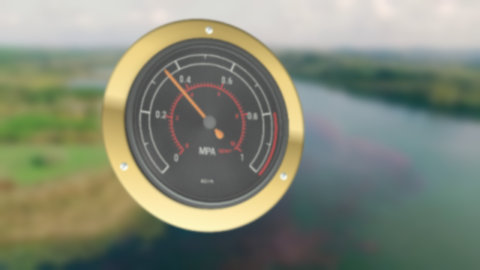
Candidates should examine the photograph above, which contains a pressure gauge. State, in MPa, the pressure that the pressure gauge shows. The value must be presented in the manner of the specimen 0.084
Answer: 0.35
